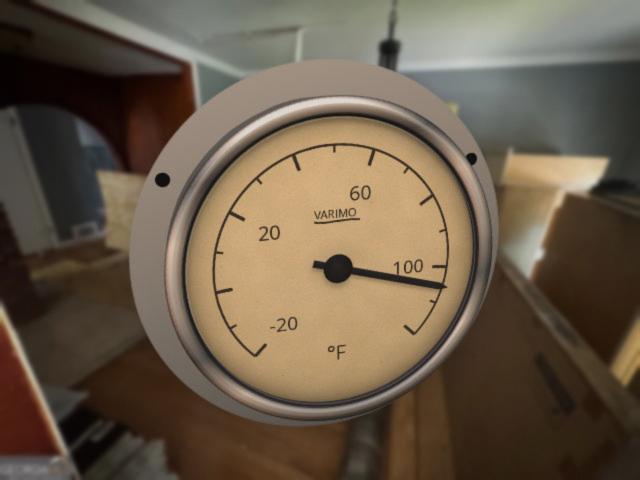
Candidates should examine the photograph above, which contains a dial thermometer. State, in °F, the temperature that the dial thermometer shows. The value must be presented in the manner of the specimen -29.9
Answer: 105
